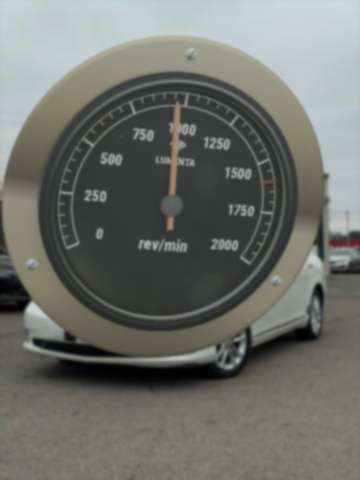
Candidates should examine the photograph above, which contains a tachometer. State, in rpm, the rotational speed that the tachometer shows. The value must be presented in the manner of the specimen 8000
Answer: 950
